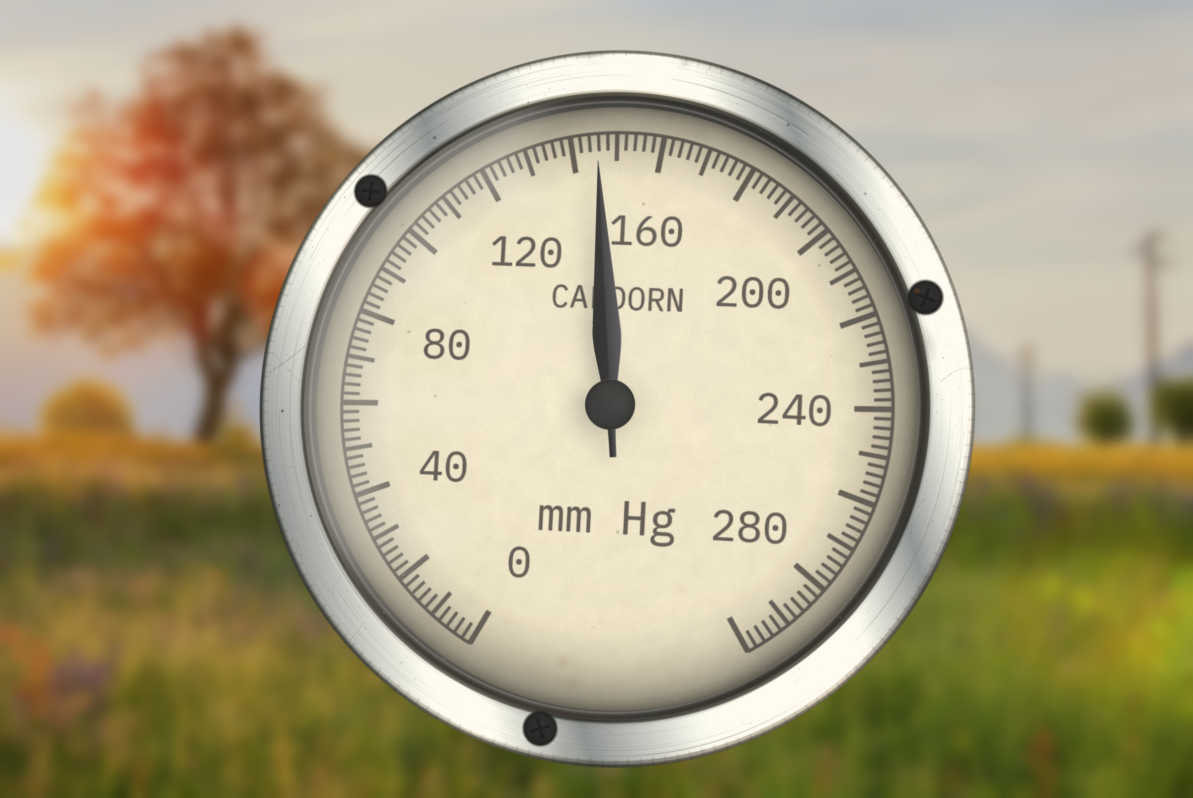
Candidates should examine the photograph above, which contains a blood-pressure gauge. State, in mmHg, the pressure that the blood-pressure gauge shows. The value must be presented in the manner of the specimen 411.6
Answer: 146
